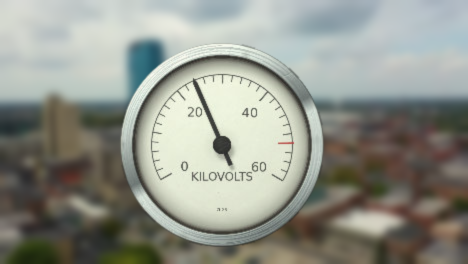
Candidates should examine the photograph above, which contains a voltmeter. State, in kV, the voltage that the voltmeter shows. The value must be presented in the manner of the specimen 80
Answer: 24
